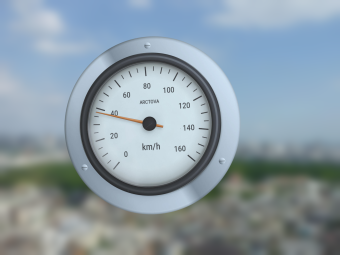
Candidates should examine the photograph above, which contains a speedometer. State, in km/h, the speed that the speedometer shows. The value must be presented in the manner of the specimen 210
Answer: 37.5
